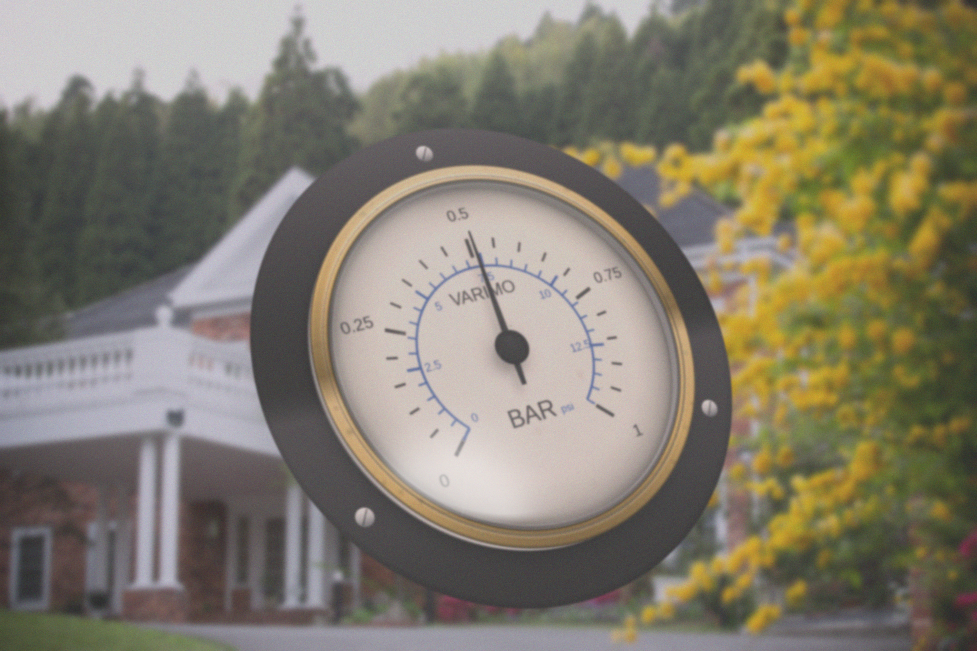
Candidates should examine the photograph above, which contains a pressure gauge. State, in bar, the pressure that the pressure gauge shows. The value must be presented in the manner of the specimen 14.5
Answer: 0.5
